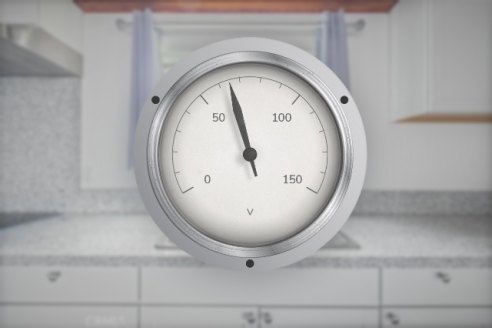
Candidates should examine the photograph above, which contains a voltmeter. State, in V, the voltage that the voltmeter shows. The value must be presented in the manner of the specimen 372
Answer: 65
